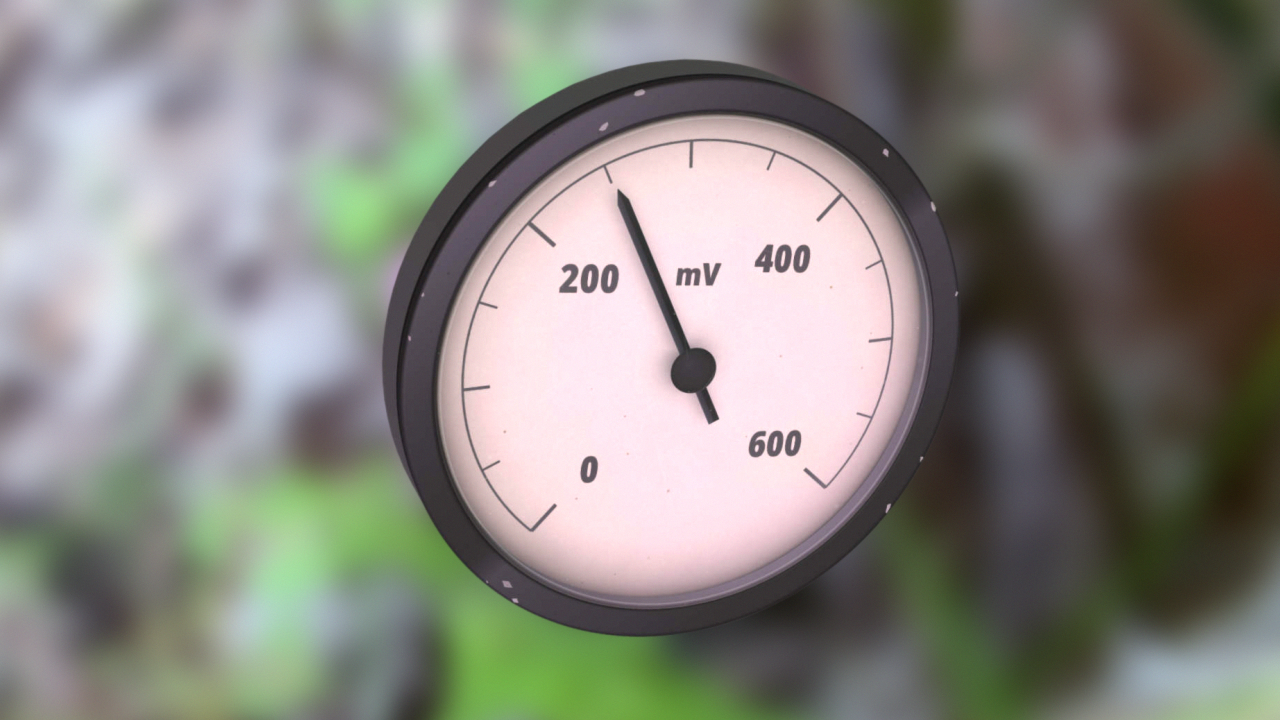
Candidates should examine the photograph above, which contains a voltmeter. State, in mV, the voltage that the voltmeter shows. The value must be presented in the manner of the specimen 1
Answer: 250
